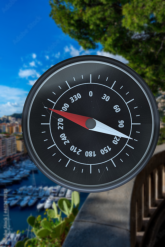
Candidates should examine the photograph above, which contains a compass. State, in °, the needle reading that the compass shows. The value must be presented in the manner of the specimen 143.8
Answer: 290
